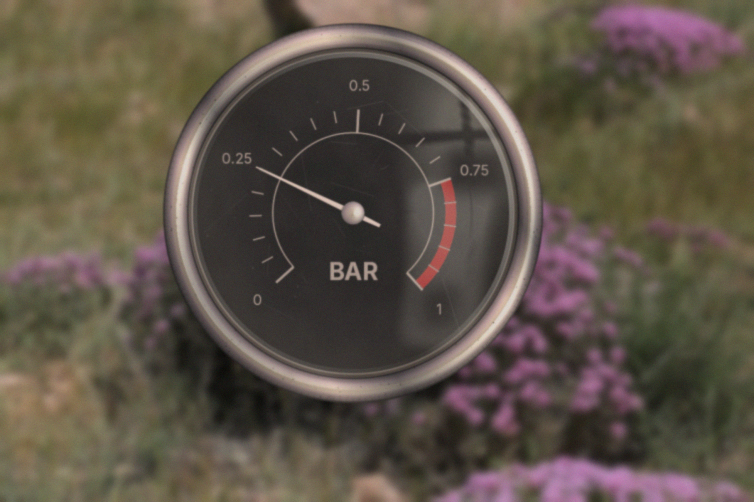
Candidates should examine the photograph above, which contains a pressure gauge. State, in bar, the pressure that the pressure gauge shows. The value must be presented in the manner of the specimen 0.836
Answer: 0.25
